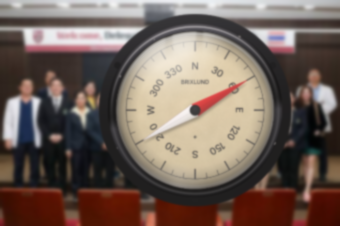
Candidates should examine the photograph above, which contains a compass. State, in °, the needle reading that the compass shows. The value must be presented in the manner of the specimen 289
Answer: 60
